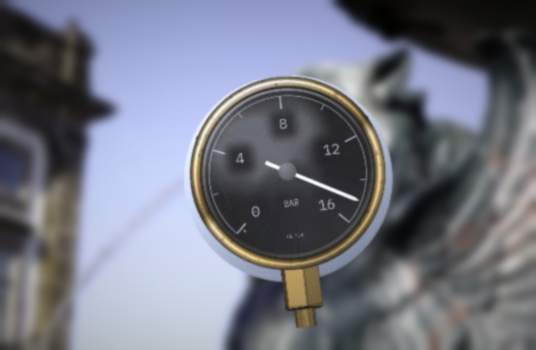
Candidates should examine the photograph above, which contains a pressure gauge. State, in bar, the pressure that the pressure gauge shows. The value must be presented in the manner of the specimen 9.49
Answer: 15
